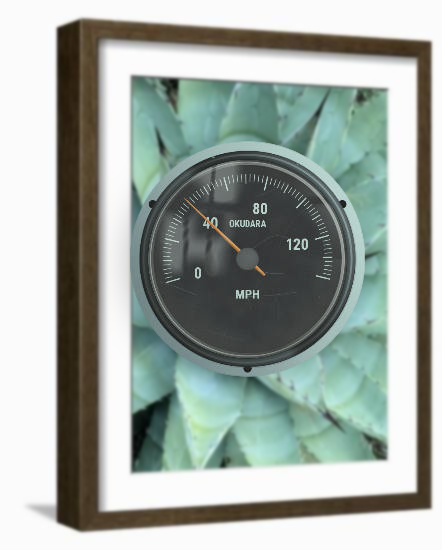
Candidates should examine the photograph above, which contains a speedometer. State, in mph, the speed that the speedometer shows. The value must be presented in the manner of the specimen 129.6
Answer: 40
